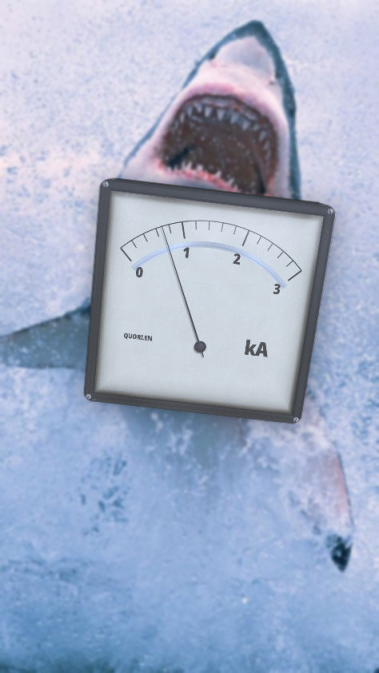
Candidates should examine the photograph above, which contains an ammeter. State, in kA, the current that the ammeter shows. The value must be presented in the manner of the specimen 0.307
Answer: 0.7
